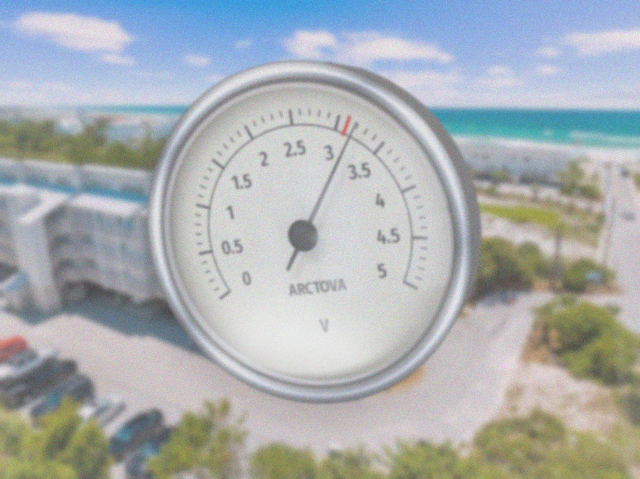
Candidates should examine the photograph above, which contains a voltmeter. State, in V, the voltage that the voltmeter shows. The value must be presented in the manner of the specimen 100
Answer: 3.2
